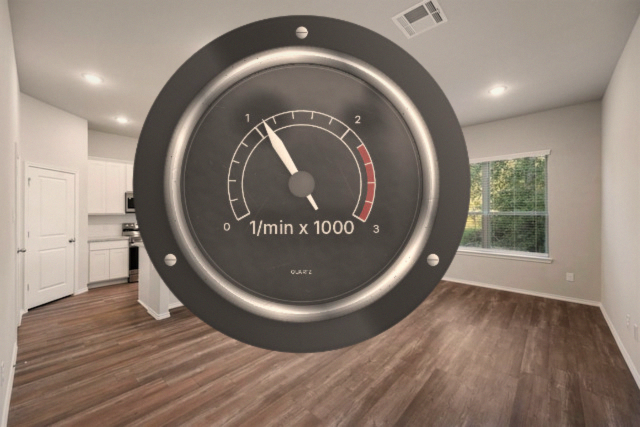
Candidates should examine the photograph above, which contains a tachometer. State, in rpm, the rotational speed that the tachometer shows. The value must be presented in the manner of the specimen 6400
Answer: 1100
